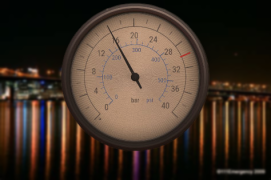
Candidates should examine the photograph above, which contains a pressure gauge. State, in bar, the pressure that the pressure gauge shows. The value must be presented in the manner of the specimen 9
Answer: 16
